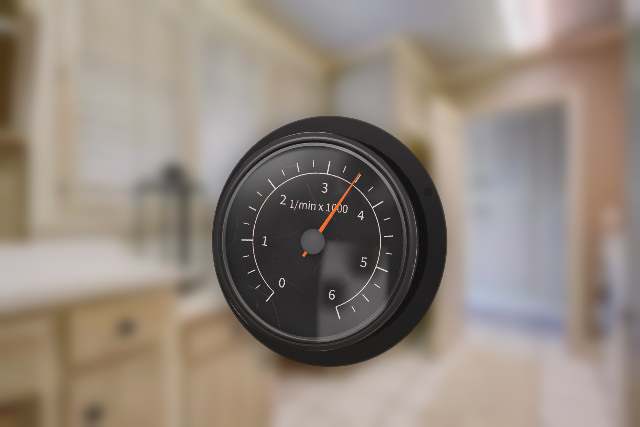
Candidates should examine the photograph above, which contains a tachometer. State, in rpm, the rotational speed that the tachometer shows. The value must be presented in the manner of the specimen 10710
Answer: 3500
